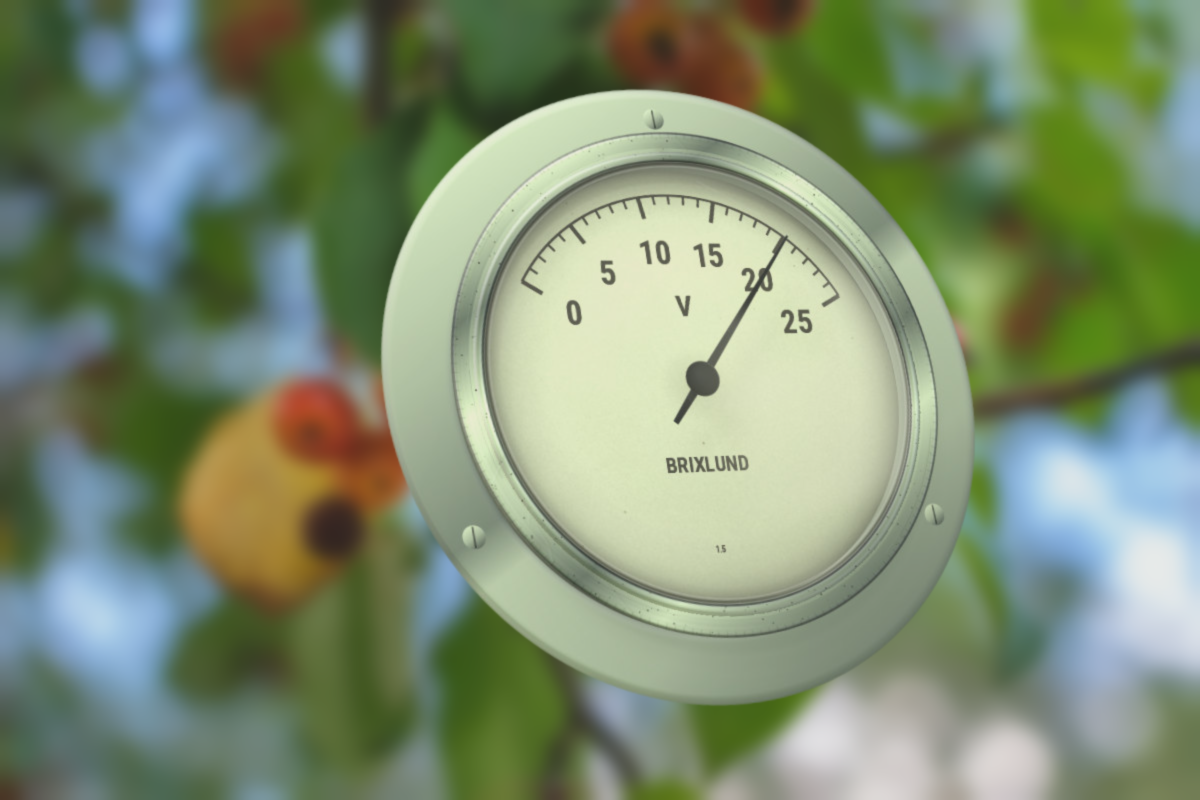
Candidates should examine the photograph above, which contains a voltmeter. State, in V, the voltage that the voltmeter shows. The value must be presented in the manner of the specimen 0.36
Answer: 20
